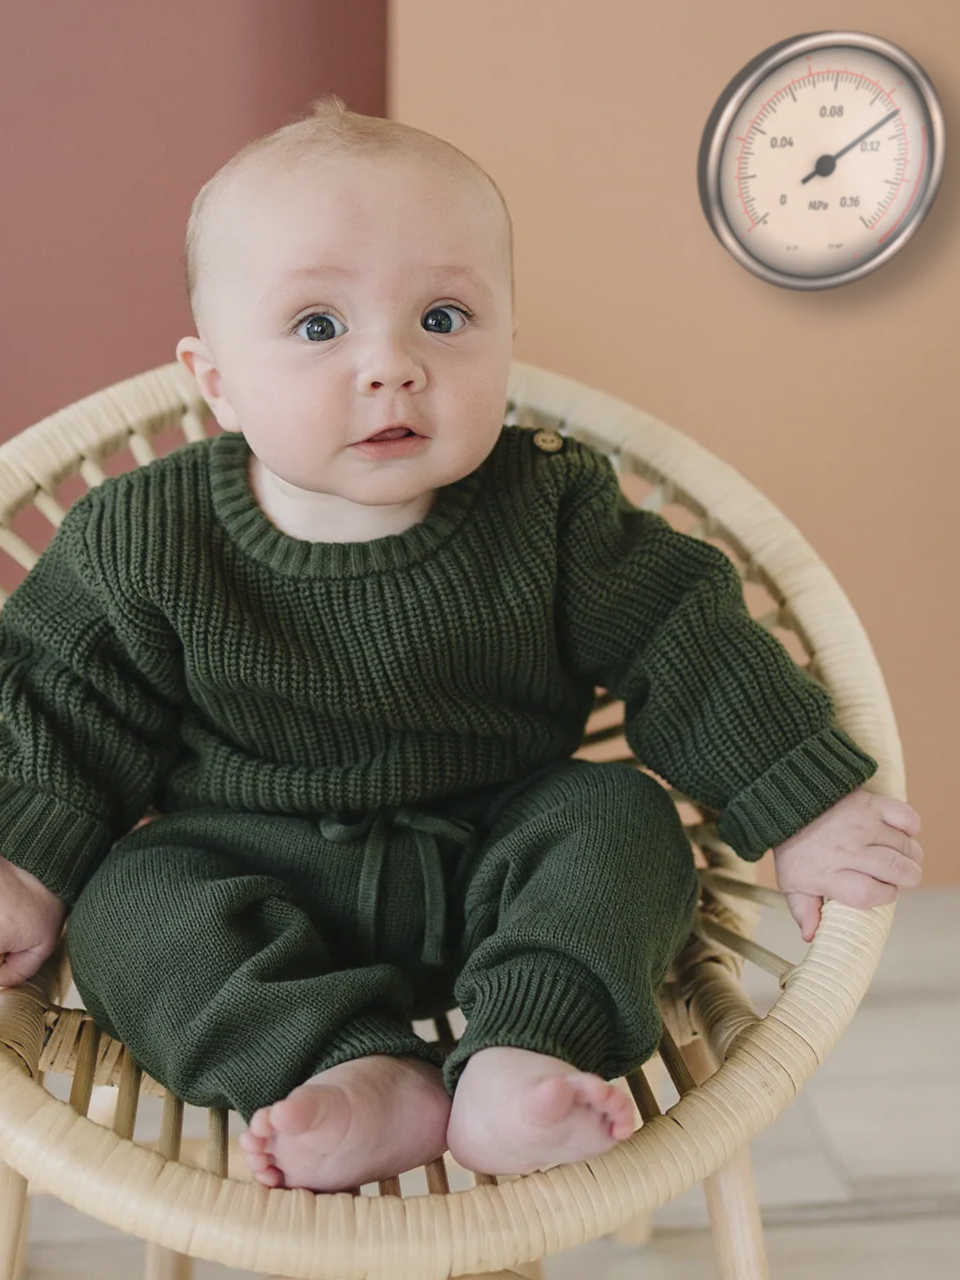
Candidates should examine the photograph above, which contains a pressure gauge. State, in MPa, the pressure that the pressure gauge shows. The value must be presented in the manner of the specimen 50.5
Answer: 0.11
